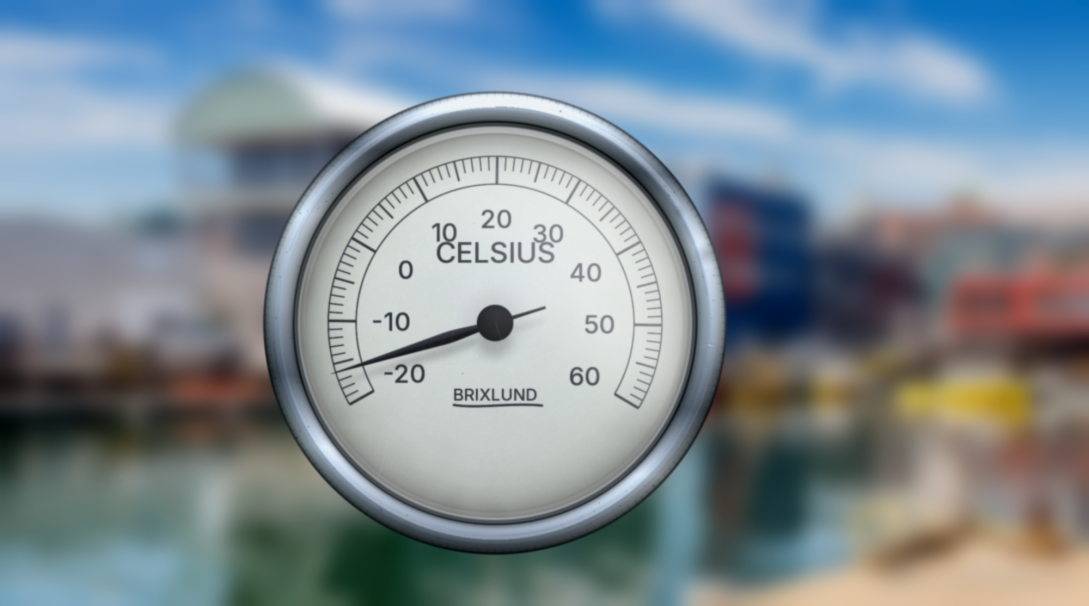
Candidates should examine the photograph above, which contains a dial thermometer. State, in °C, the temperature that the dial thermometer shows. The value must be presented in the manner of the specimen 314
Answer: -16
